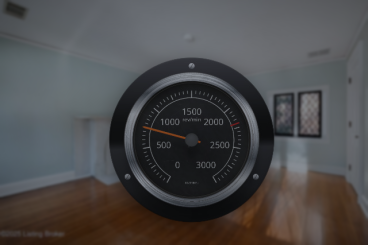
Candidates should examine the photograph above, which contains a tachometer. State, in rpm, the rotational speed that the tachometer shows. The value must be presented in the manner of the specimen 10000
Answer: 750
